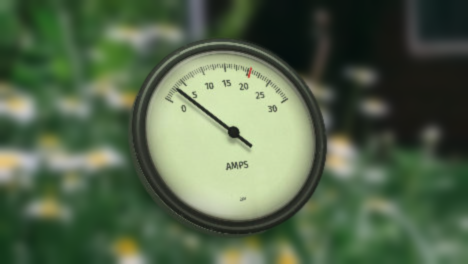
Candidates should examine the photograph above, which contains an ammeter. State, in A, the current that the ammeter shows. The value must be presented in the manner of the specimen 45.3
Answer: 2.5
